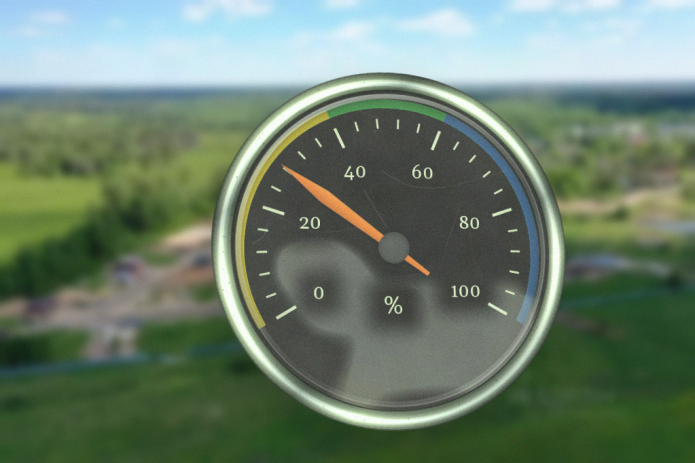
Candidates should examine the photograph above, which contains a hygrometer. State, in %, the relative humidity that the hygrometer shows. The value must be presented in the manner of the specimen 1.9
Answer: 28
